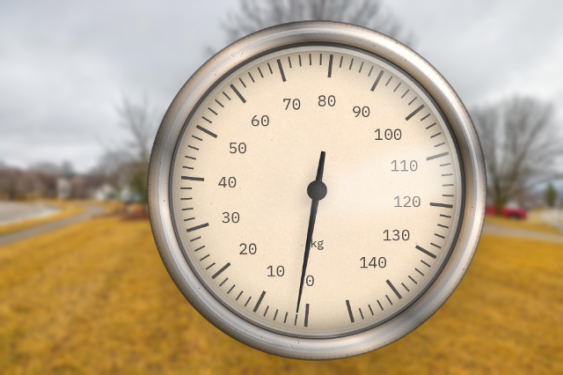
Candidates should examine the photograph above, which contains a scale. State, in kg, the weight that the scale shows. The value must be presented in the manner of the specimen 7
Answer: 2
